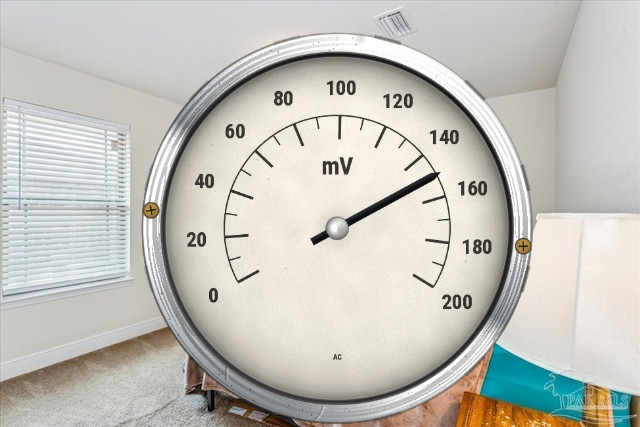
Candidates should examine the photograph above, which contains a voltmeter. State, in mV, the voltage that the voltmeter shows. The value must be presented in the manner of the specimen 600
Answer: 150
